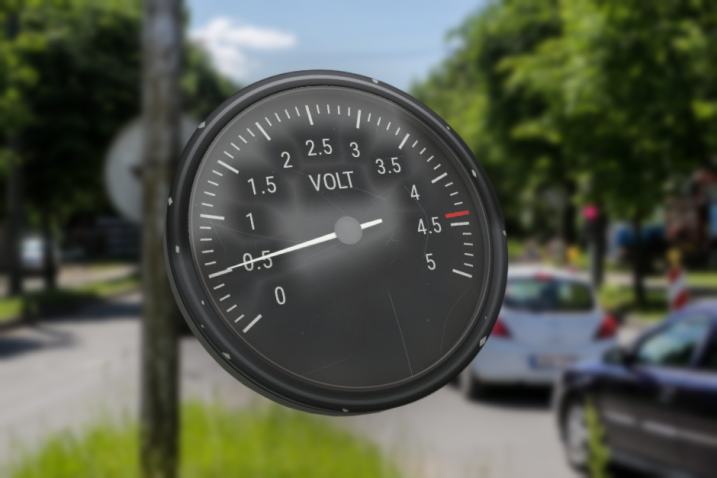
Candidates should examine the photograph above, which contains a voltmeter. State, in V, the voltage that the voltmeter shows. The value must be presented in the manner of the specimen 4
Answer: 0.5
